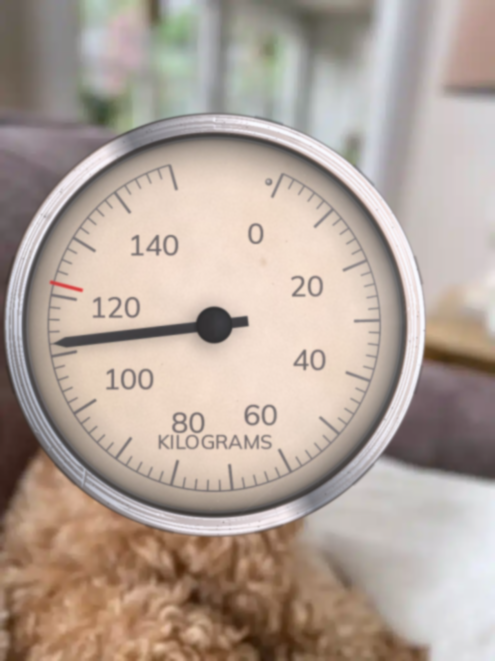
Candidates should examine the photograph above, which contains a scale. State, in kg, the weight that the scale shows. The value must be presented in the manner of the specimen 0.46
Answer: 112
